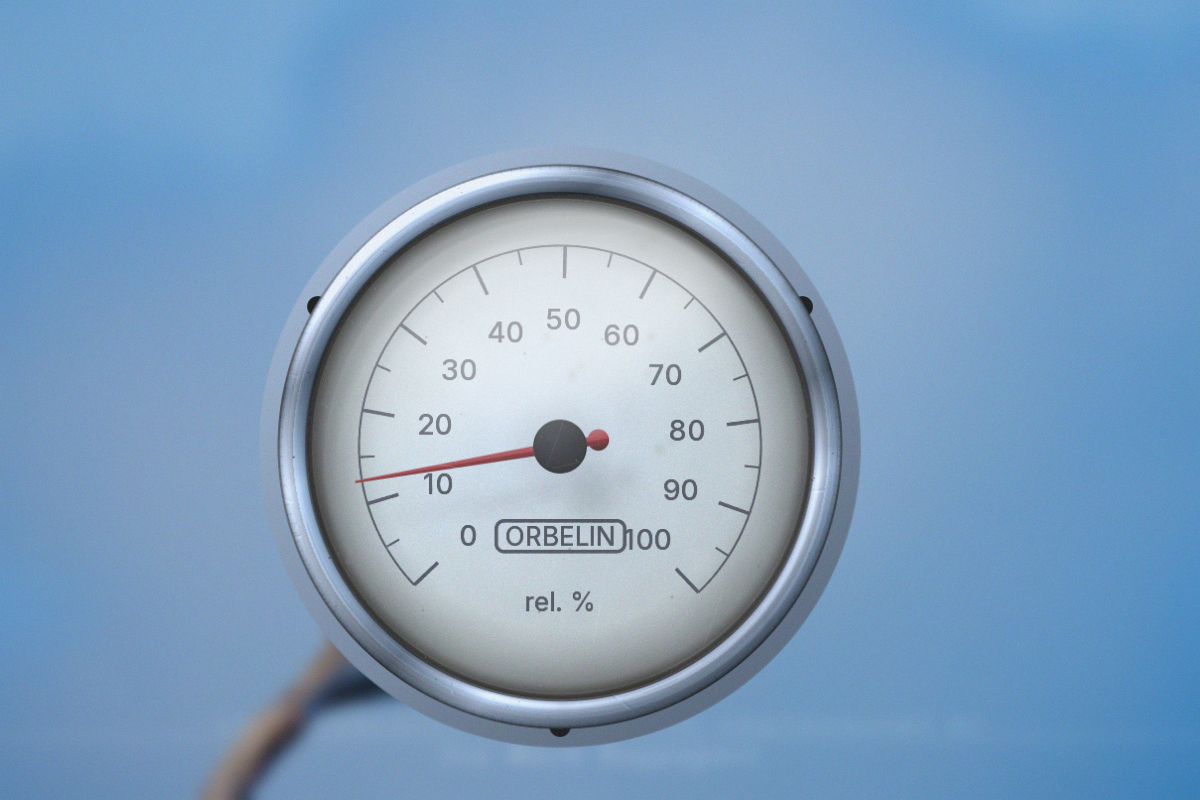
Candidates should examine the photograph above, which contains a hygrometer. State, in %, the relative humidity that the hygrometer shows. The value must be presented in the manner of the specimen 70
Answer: 12.5
